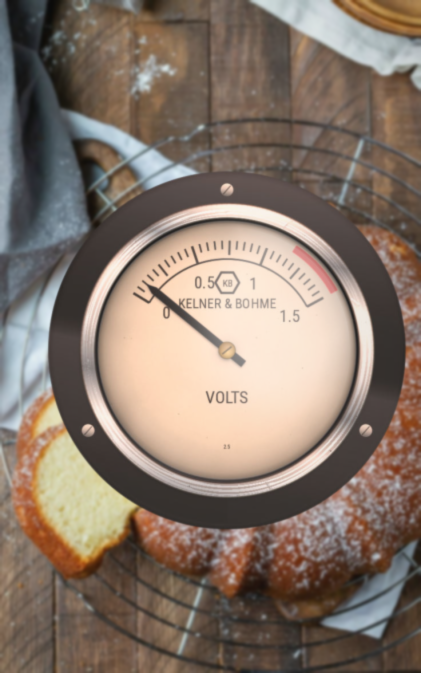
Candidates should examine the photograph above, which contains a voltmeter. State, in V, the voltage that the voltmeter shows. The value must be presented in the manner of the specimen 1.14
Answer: 0.1
